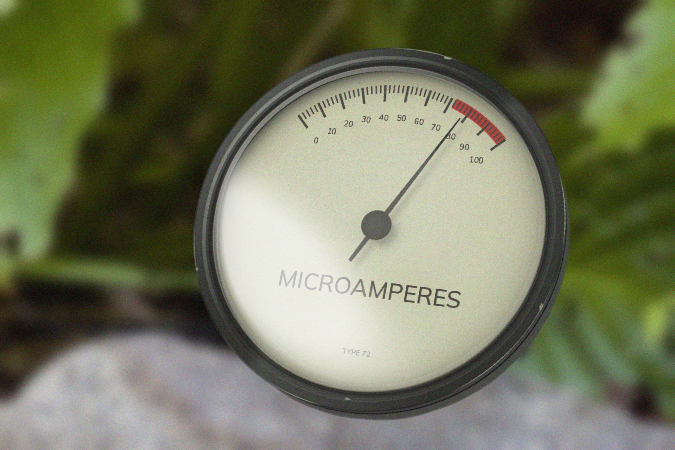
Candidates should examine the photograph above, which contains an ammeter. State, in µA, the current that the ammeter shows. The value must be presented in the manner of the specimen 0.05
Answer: 80
